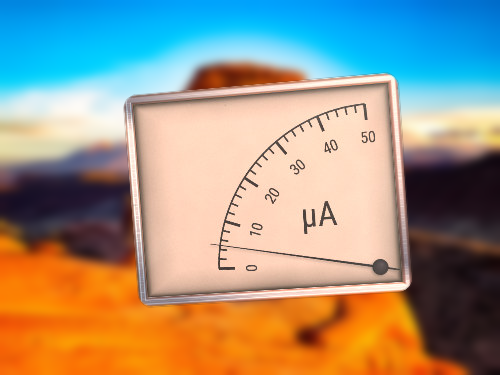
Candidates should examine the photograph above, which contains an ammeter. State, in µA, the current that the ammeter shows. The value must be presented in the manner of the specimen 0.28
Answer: 5
